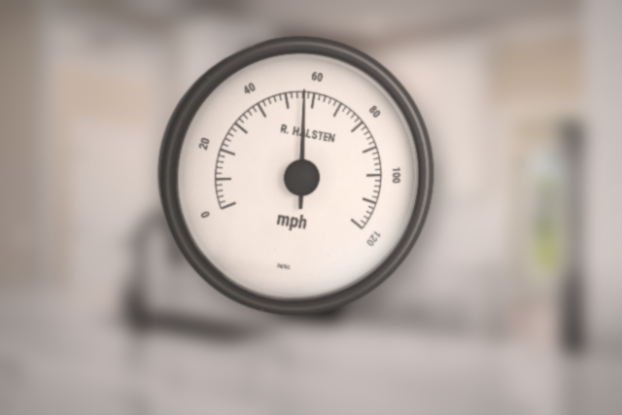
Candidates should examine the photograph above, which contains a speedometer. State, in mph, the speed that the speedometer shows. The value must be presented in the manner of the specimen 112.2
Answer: 56
